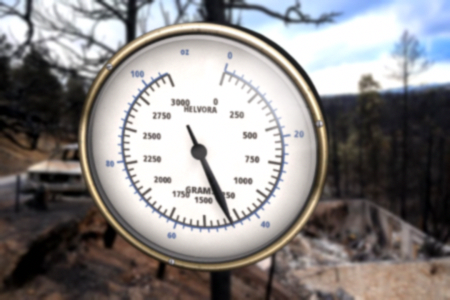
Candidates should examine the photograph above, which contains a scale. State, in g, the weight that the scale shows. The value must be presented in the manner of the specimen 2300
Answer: 1300
